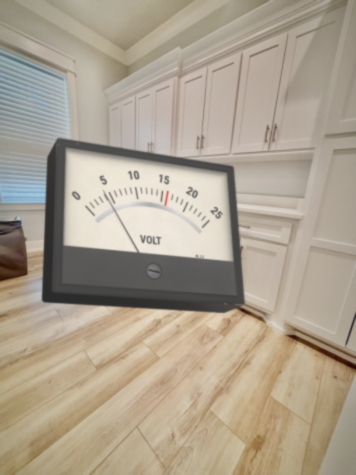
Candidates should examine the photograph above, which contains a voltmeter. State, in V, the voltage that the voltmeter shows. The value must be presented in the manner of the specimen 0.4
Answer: 4
